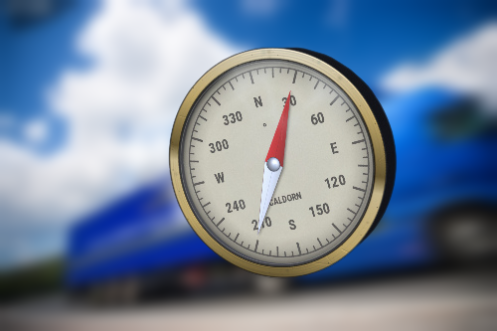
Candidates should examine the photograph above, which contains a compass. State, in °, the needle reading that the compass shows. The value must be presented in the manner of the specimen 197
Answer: 30
